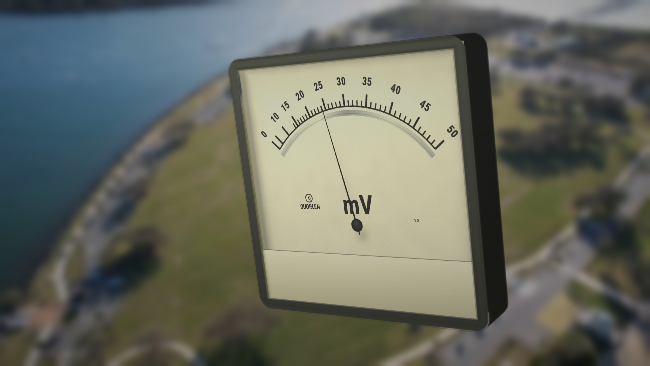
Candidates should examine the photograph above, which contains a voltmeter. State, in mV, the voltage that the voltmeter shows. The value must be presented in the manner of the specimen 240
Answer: 25
